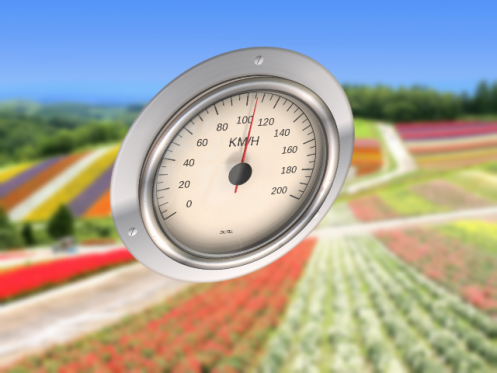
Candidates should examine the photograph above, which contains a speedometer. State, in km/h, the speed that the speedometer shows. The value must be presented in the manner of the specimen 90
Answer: 105
